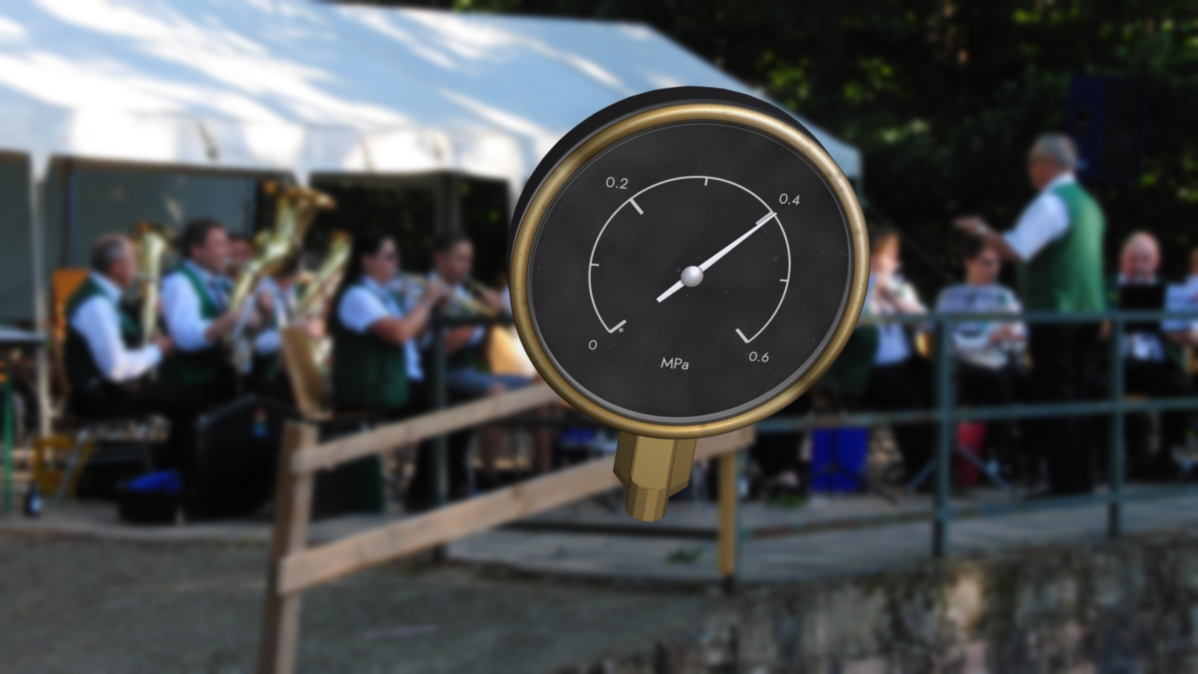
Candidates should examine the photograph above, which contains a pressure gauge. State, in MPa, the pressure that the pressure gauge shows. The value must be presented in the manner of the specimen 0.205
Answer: 0.4
